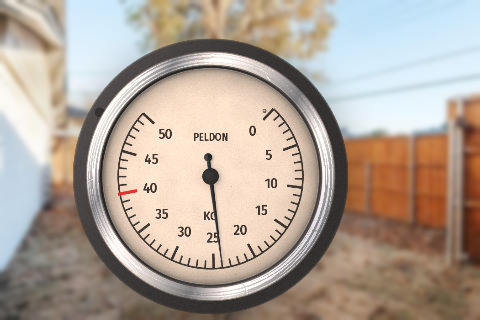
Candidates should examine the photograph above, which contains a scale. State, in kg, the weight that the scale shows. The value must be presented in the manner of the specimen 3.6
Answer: 24
